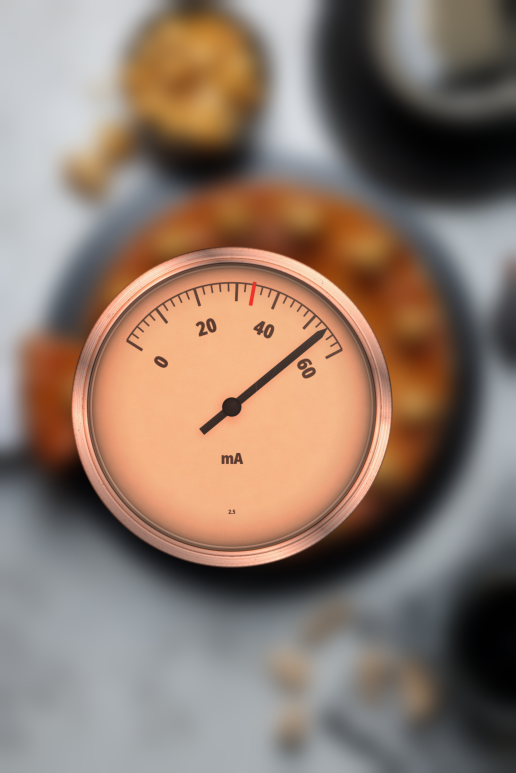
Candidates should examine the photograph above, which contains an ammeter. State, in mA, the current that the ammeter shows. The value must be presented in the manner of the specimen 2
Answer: 54
